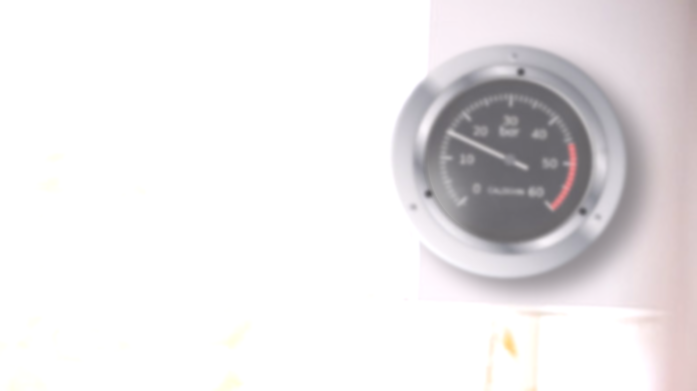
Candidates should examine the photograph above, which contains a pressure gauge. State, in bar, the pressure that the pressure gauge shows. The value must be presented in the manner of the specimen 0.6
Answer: 15
